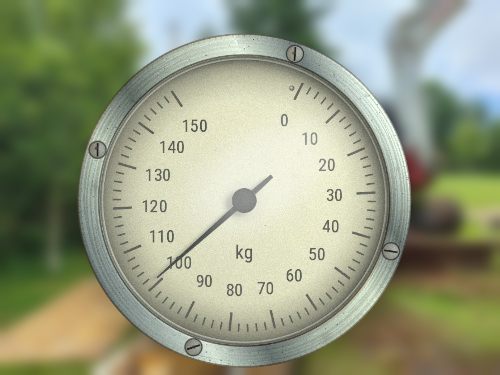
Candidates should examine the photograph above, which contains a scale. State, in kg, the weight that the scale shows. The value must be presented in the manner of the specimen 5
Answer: 101
